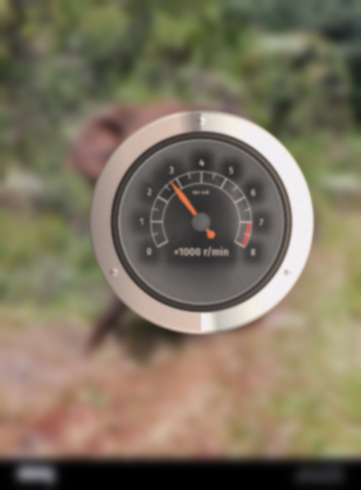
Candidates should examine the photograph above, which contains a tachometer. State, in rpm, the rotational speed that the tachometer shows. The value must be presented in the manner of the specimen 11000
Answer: 2750
